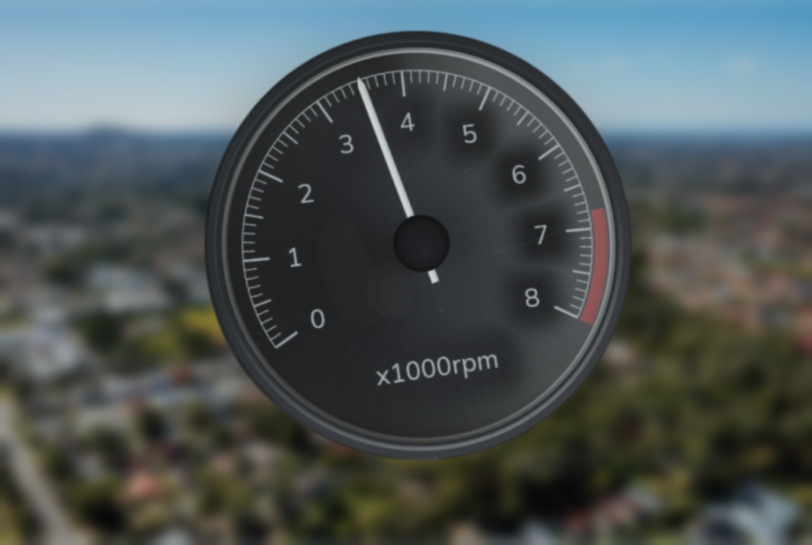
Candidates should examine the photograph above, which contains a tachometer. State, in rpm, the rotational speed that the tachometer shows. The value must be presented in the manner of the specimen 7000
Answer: 3500
